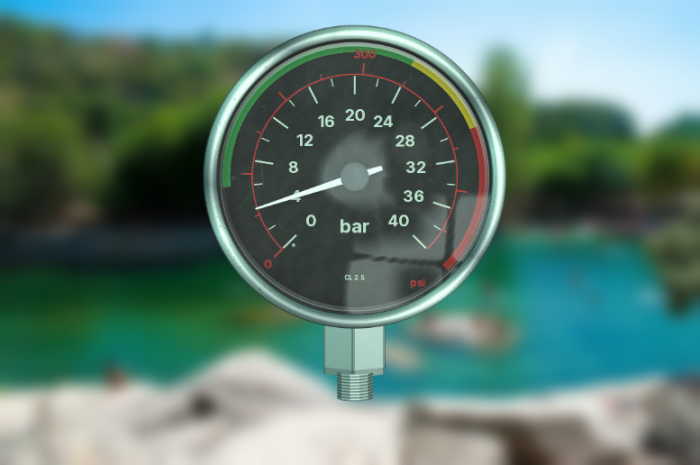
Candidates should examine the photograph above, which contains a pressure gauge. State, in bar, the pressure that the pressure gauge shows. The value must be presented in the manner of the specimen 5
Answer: 4
